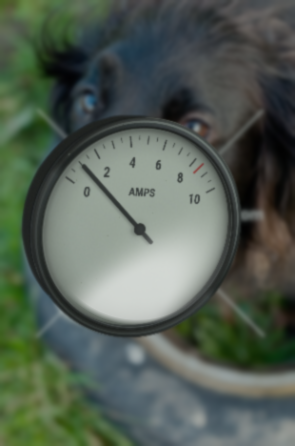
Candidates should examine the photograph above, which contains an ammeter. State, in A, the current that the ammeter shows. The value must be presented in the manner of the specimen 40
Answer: 1
